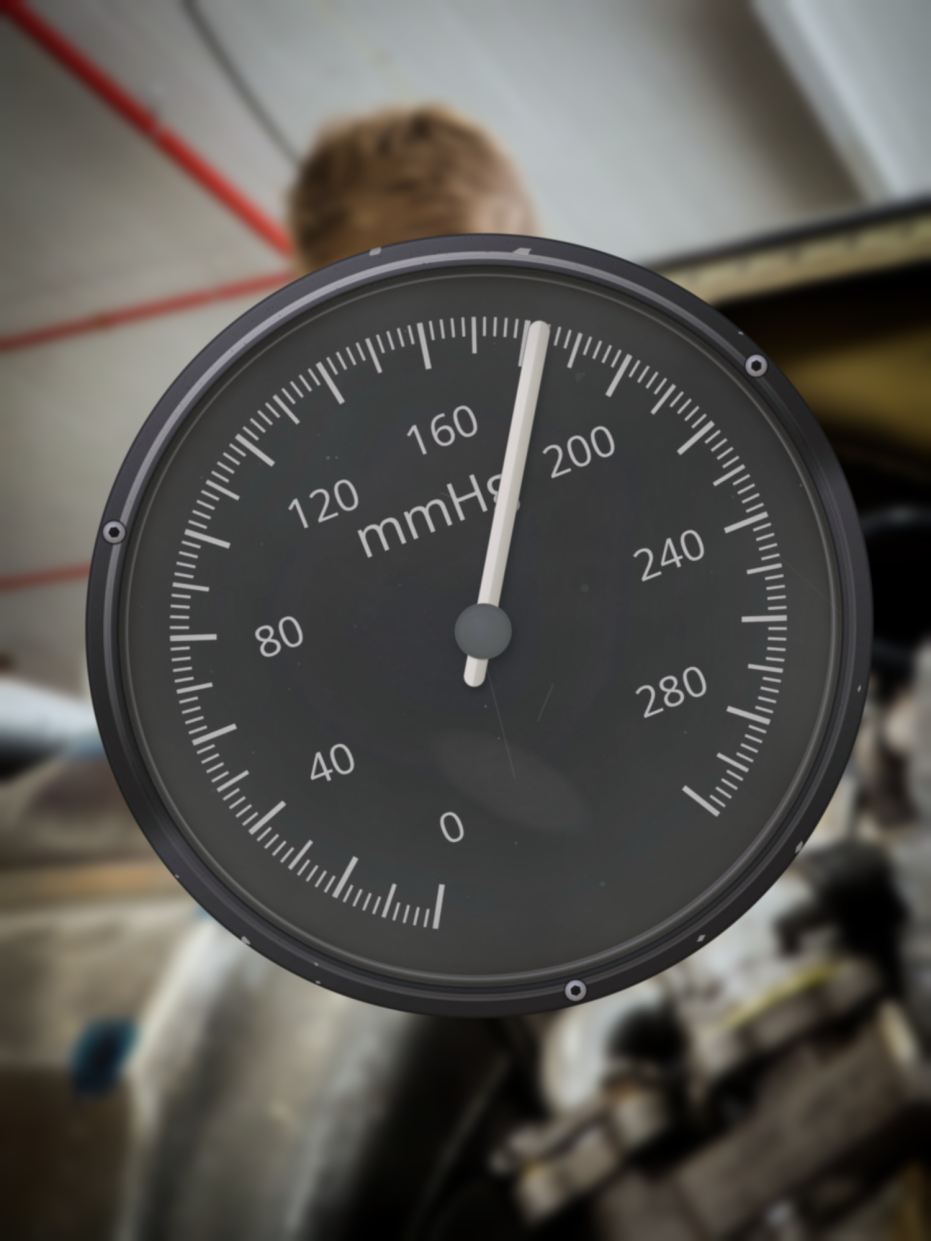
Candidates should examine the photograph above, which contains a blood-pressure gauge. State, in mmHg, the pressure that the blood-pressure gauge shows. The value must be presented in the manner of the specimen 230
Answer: 182
